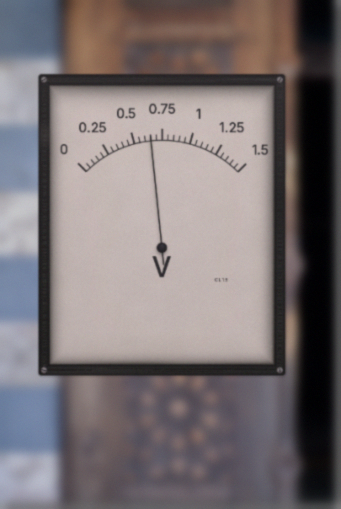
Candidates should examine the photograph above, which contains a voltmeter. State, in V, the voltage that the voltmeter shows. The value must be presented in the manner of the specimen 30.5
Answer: 0.65
